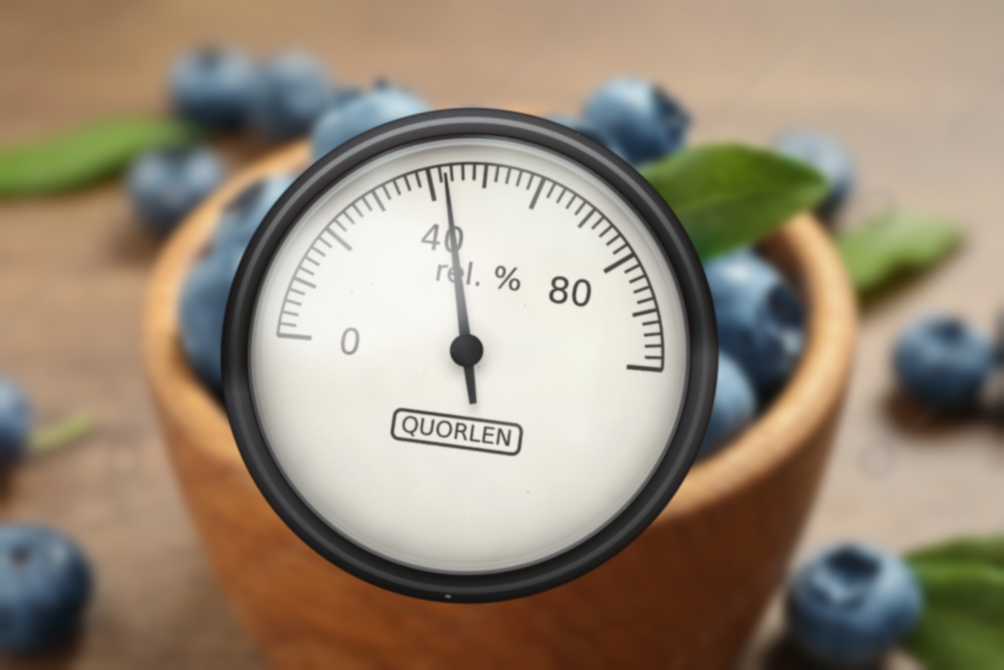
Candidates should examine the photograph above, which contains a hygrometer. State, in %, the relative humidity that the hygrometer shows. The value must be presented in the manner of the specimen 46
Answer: 43
